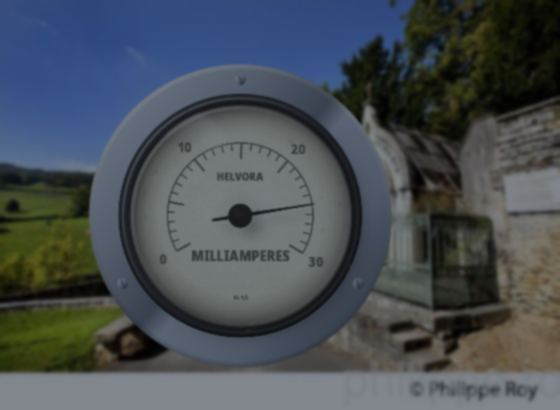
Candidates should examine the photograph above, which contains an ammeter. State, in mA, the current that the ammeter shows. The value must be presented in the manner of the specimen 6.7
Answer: 25
